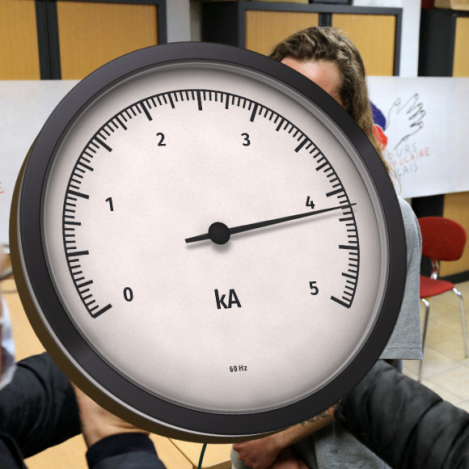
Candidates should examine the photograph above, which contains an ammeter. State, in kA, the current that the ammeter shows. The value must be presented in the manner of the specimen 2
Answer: 4.15
